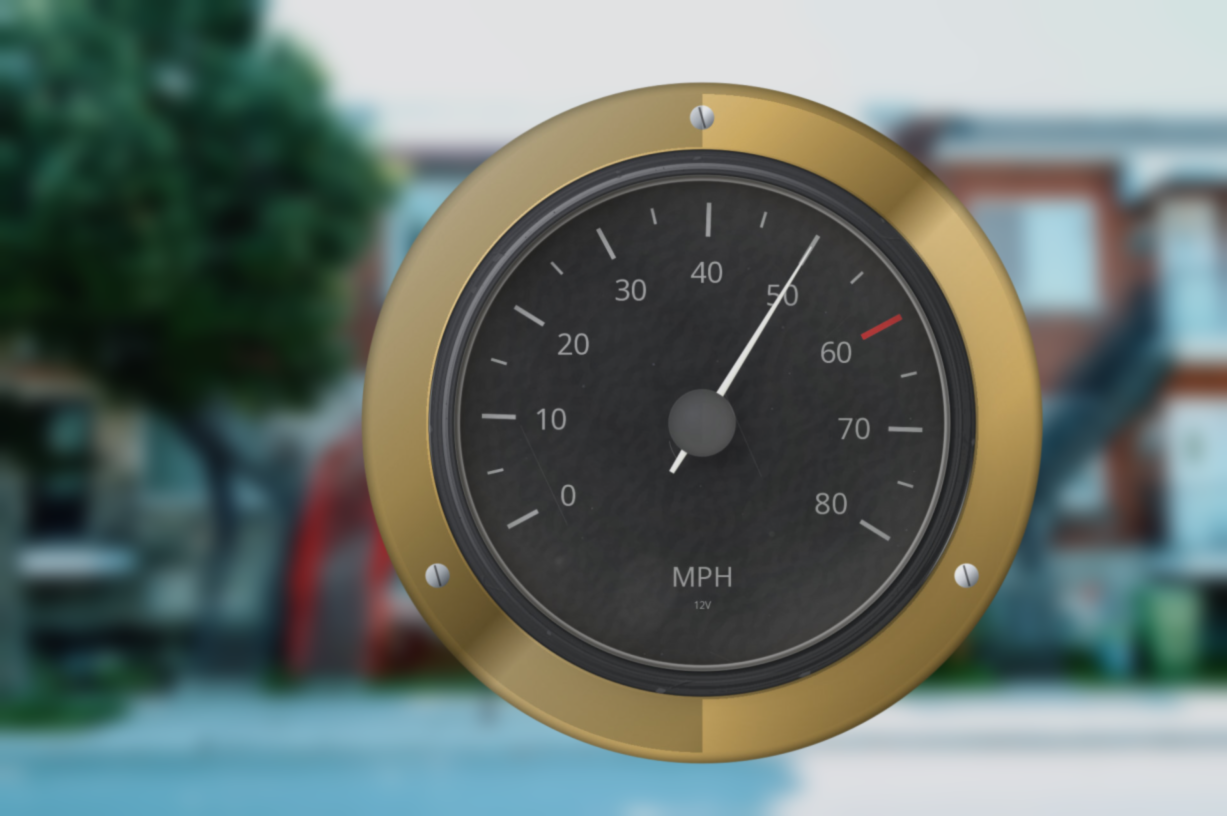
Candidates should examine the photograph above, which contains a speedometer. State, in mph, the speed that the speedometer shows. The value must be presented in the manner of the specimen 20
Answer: 50
